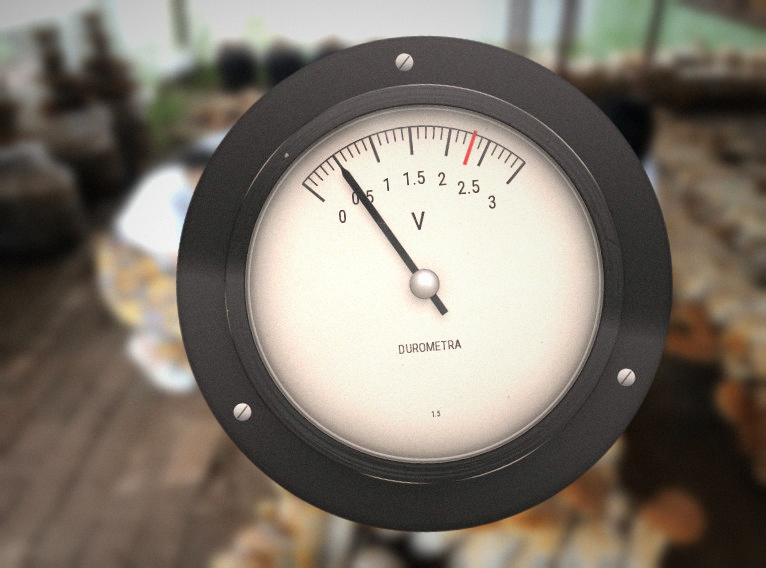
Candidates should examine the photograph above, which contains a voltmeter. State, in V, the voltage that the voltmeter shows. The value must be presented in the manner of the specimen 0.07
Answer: 0.5
